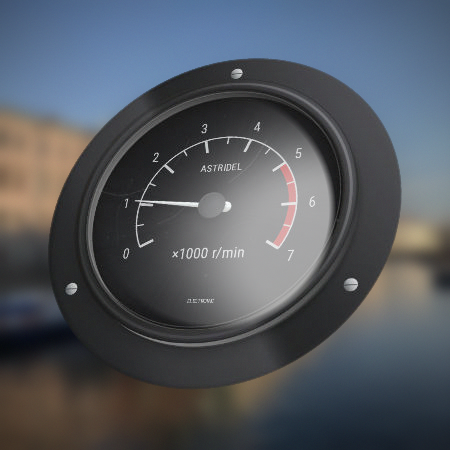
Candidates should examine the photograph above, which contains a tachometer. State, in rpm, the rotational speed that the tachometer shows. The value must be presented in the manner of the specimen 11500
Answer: 1000
